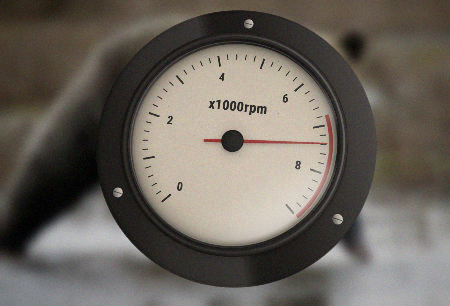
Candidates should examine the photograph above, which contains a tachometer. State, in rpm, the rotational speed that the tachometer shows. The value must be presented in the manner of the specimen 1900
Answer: 7400
